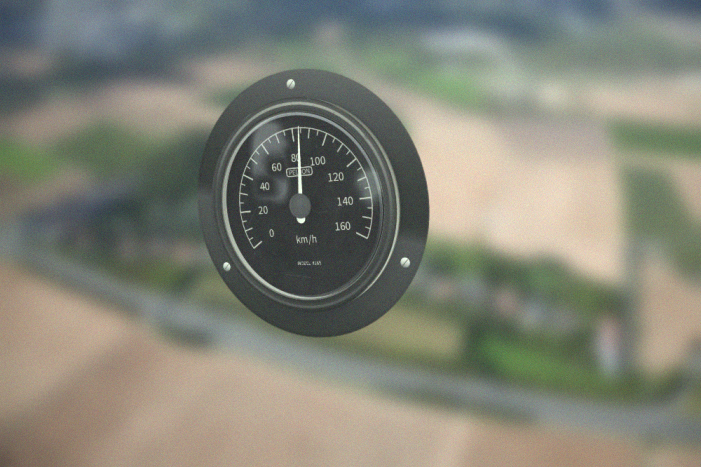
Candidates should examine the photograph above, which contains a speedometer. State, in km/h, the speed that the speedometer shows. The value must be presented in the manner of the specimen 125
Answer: 85
